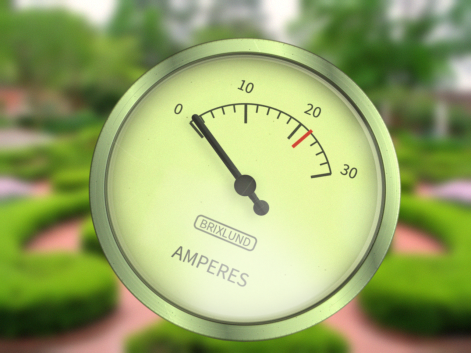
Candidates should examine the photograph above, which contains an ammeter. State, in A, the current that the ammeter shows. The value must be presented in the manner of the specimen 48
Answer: 1
